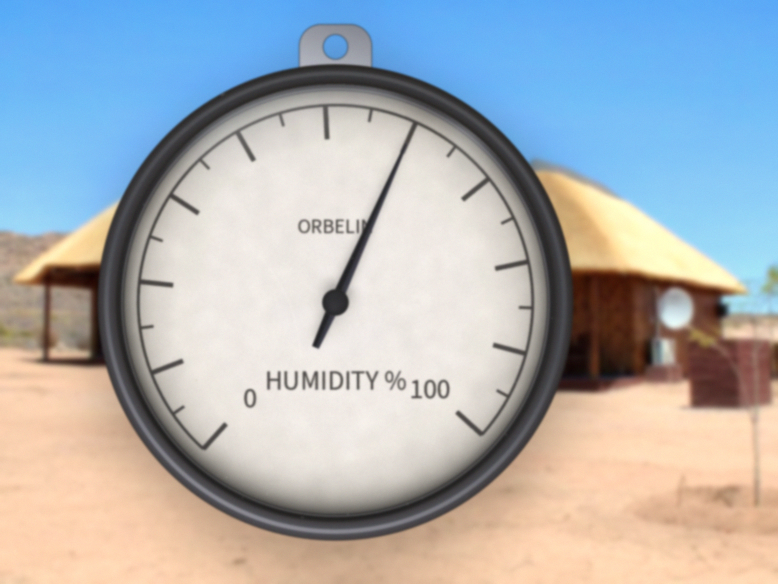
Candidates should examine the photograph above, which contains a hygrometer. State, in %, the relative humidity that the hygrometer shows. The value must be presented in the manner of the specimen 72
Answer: 60
